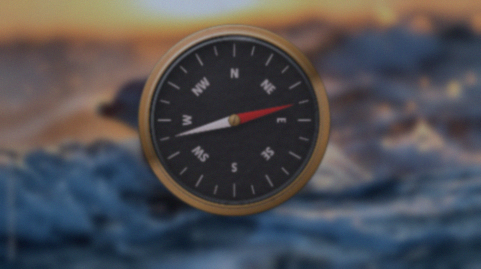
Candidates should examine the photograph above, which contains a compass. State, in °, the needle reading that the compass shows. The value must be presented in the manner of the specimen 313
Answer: 75
